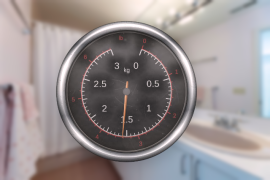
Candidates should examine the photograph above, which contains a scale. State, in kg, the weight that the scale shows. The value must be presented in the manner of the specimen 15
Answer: 1.55
